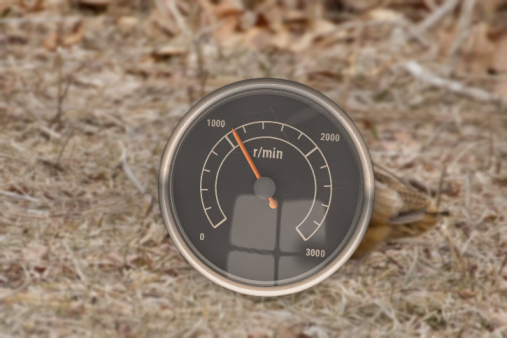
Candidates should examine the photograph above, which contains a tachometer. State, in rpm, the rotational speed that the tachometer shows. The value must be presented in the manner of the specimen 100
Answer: 1100
